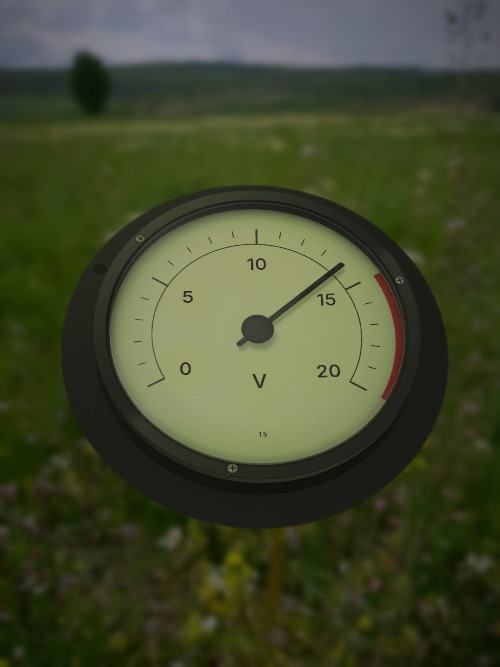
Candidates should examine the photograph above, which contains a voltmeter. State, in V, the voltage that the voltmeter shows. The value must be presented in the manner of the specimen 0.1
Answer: 14
